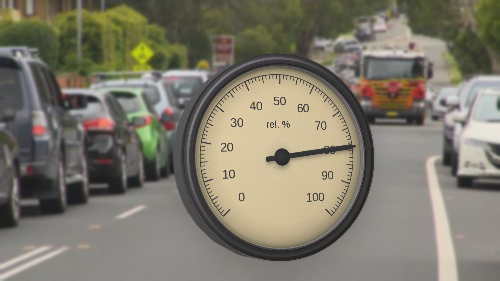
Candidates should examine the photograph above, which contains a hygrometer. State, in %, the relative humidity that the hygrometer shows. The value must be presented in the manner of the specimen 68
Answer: 80
